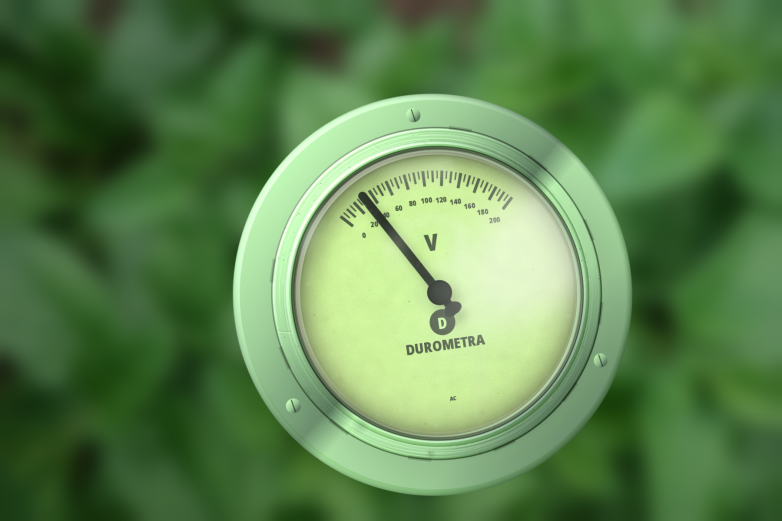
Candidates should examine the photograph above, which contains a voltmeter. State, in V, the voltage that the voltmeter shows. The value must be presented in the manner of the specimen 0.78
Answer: 30
